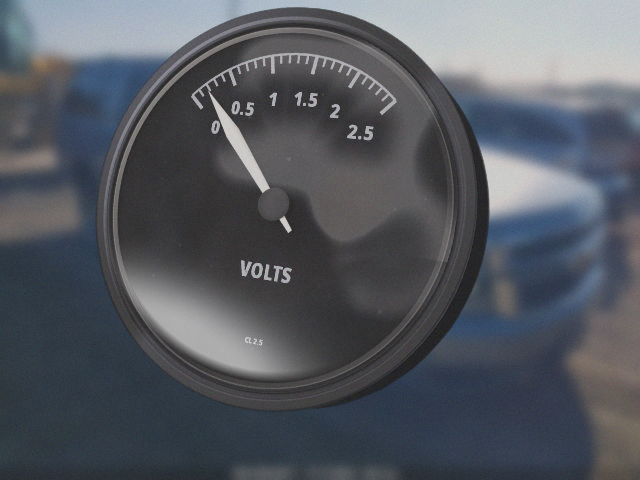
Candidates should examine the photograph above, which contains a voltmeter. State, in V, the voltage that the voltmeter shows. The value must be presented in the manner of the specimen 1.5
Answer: 0.2
